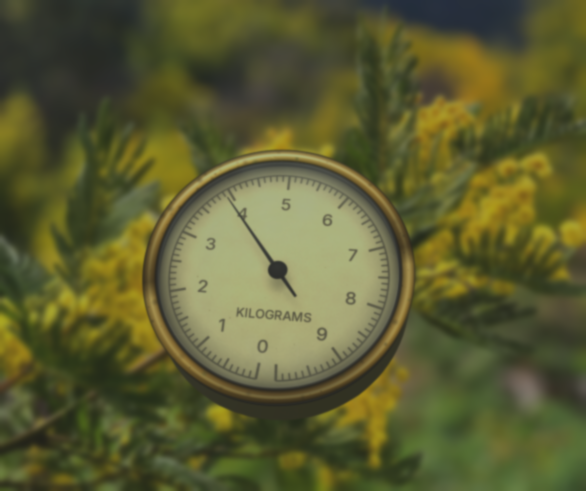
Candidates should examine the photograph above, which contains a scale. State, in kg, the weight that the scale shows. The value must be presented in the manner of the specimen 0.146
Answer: 3.9
